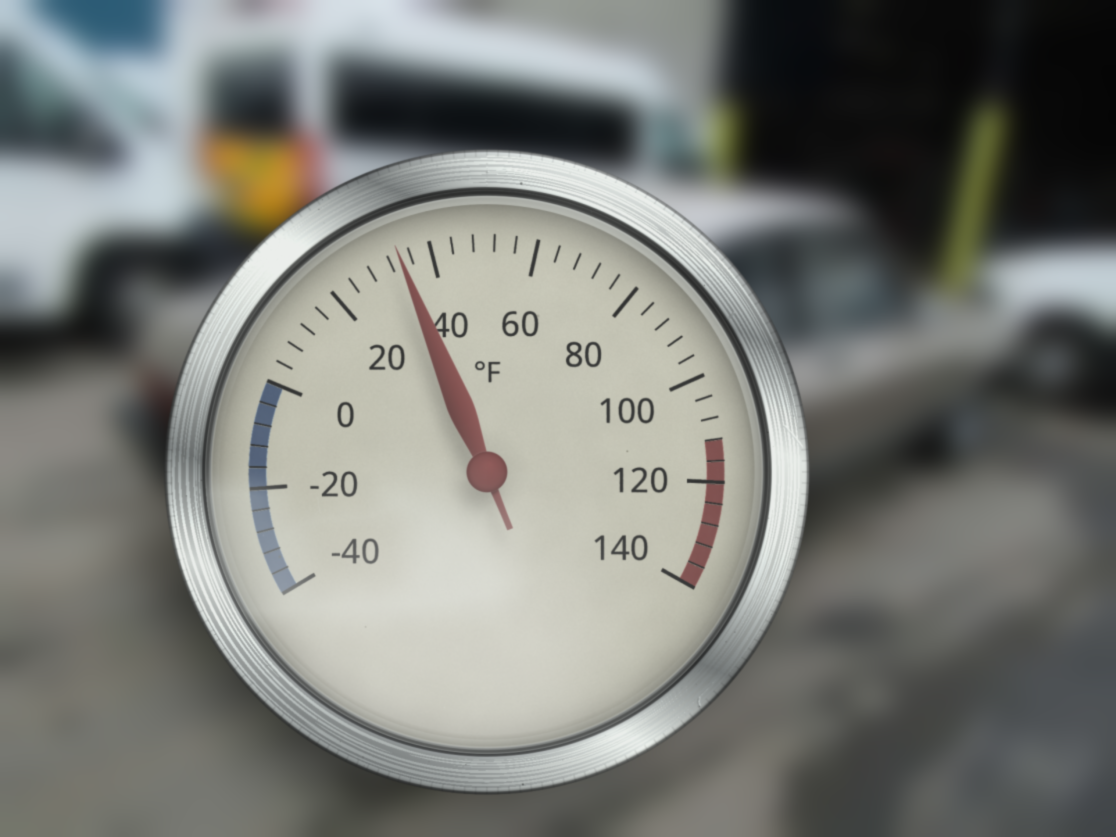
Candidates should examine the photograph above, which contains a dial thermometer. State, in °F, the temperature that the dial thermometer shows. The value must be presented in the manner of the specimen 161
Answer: 34
